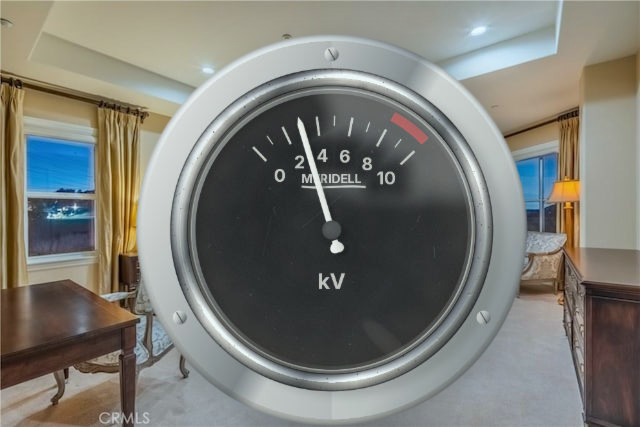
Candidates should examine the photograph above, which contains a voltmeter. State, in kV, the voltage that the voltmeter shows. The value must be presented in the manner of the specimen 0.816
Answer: 3
